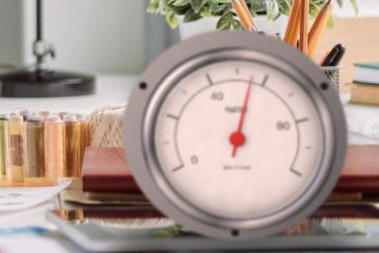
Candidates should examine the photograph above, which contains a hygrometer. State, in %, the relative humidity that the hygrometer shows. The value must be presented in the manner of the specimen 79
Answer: 55
